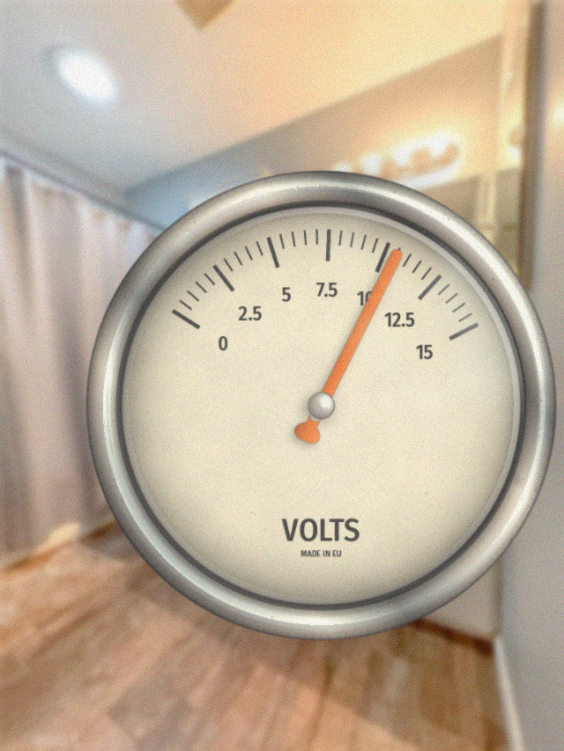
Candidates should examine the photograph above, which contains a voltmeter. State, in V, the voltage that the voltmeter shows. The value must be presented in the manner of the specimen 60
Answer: 10.5
